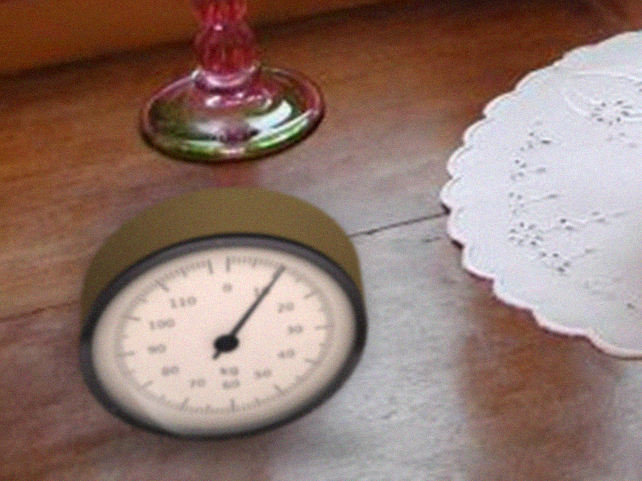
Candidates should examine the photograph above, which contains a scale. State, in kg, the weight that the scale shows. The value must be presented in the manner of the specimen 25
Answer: 10
